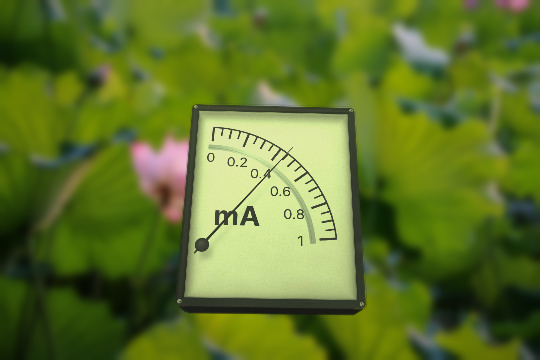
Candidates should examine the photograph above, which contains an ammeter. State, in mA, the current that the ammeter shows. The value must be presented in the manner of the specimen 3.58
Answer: 0.45
